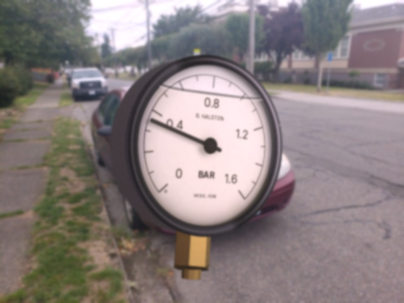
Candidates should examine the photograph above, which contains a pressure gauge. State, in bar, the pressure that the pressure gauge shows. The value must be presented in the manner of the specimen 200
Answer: 0.35
